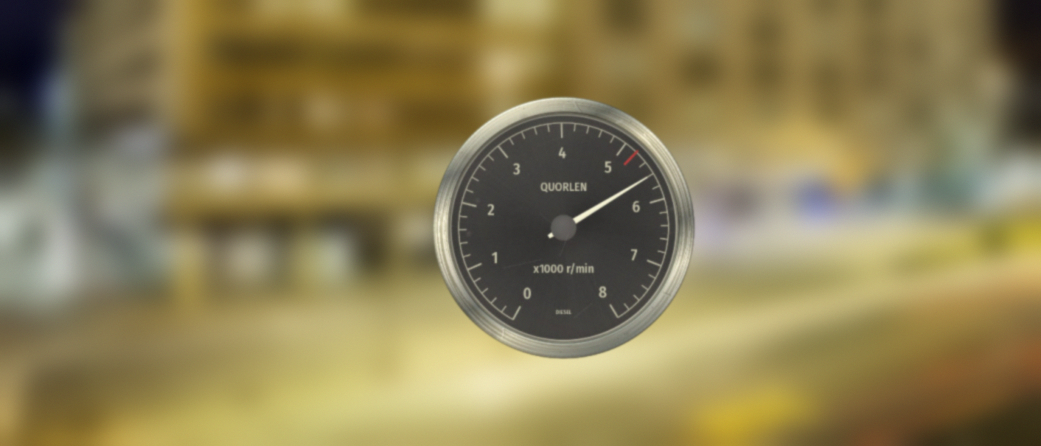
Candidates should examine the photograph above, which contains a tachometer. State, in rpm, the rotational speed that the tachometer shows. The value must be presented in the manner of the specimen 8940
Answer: 5600
